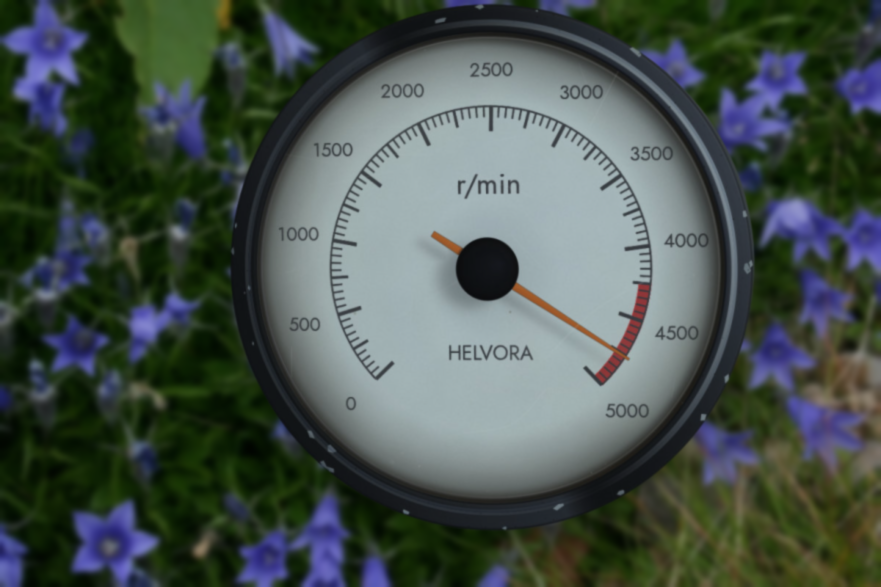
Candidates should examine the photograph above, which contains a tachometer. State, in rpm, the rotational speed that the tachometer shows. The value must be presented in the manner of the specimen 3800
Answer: 4750
